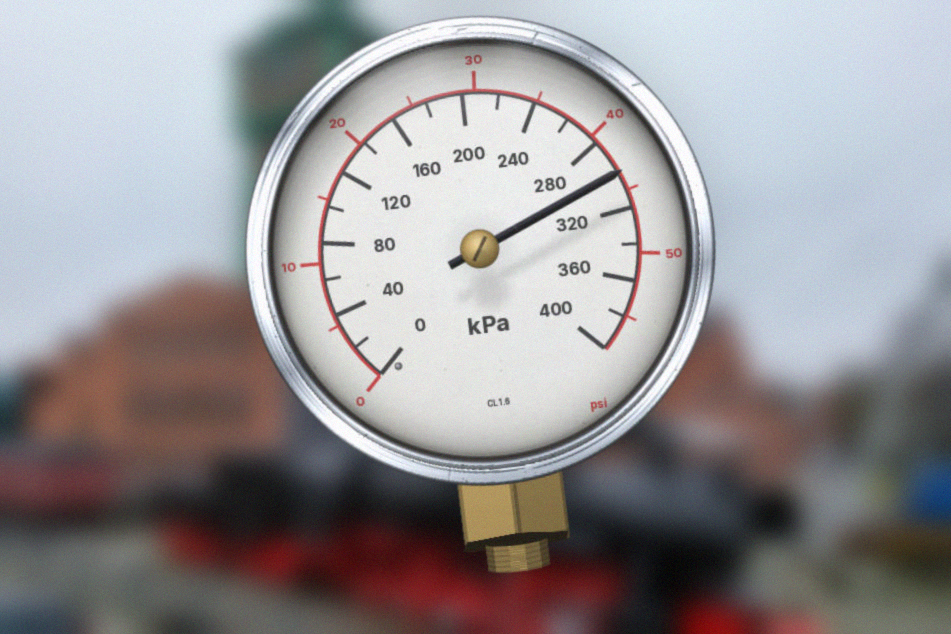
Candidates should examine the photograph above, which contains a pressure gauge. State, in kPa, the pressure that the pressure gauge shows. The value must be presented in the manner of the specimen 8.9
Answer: 300
